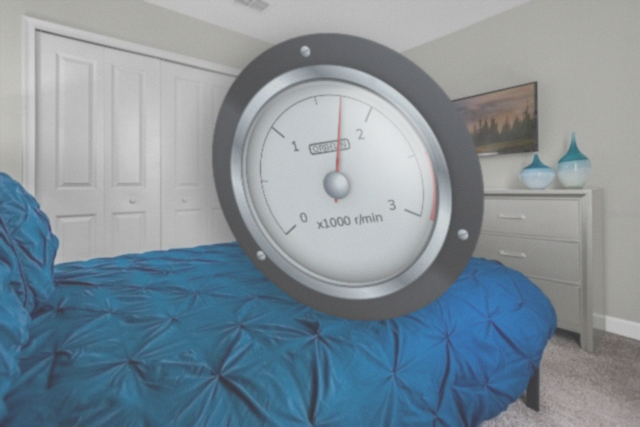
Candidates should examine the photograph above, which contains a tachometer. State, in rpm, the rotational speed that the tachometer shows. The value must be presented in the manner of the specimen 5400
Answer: 1750
